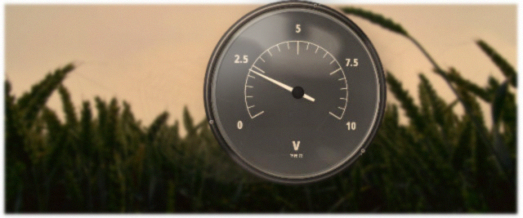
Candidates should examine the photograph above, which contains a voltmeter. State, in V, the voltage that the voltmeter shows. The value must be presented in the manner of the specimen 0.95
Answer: 2.25
